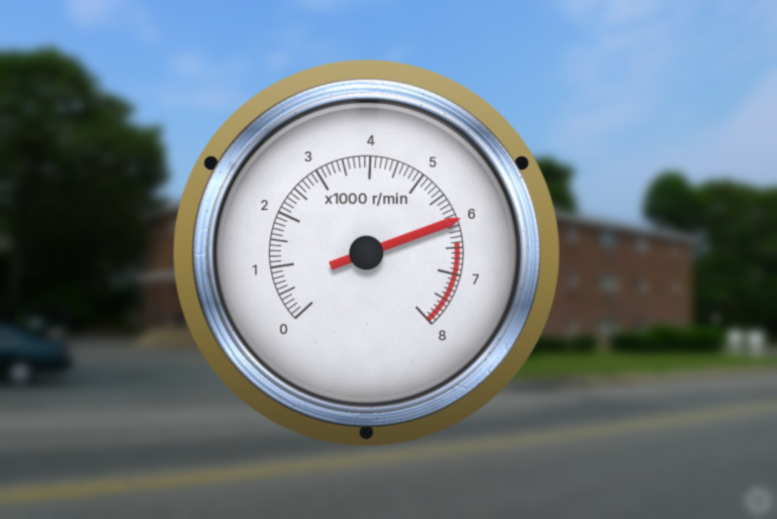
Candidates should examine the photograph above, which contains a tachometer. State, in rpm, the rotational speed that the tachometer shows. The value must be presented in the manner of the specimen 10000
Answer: 6000
